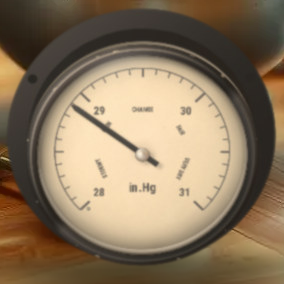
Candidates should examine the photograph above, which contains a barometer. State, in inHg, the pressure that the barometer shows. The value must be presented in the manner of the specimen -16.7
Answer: 28.9
